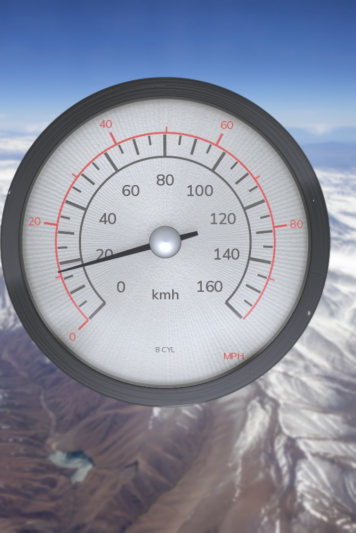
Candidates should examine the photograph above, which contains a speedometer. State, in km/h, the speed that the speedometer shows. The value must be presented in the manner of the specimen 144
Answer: 17.5
